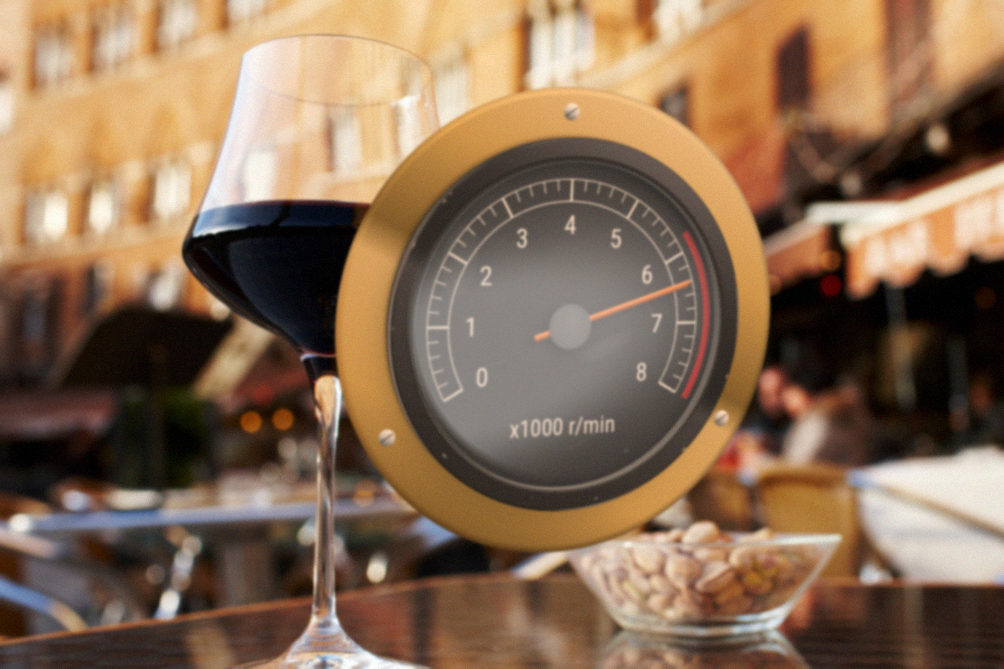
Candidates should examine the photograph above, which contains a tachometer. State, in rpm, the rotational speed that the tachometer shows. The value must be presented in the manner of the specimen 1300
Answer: 6400
